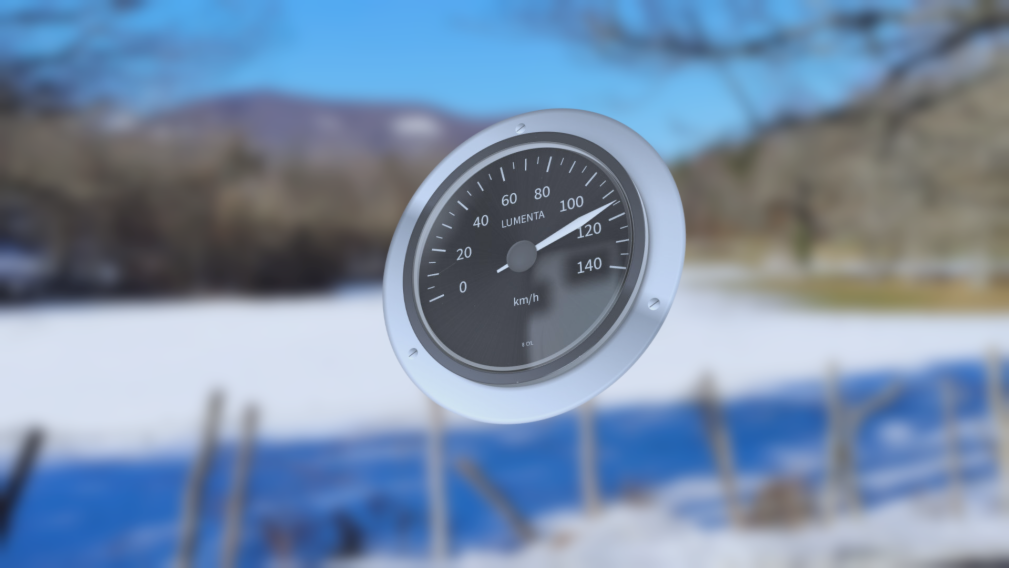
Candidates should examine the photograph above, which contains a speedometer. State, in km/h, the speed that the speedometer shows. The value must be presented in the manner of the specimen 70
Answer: 115
